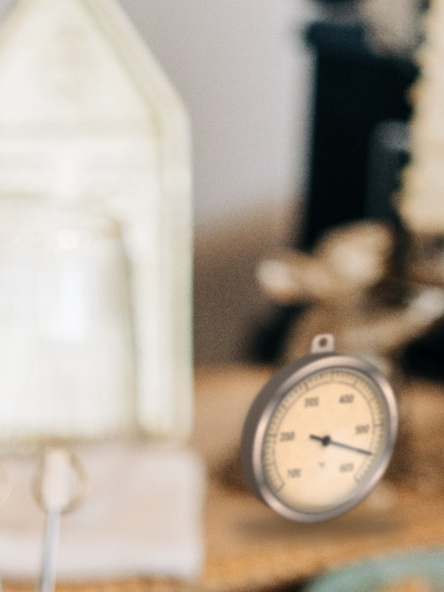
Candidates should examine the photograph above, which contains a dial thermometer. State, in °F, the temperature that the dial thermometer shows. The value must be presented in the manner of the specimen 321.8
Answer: 550
